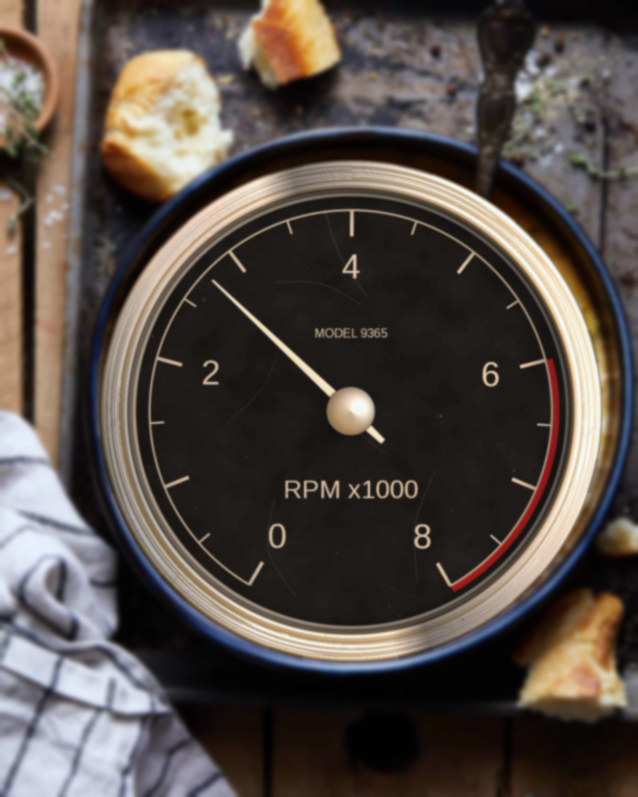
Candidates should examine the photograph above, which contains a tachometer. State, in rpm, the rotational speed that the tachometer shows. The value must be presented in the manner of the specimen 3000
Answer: 2750
